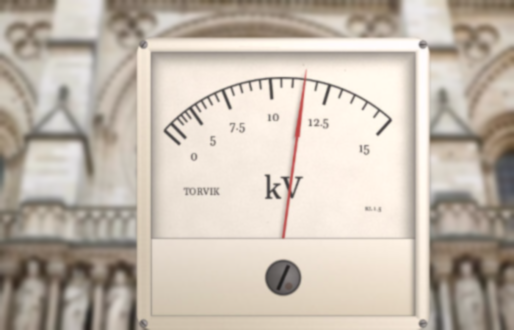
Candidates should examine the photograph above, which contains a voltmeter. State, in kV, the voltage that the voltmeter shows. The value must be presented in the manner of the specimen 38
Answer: 11.5
